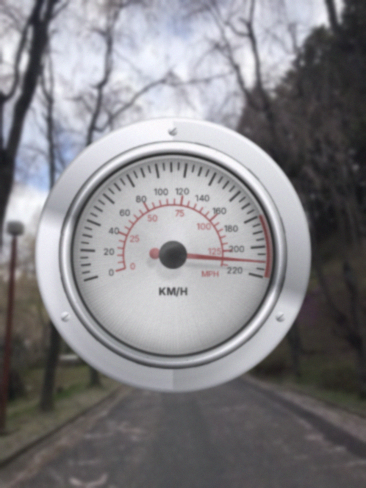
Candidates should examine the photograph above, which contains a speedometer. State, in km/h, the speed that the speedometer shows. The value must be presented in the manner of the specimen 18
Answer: 210
